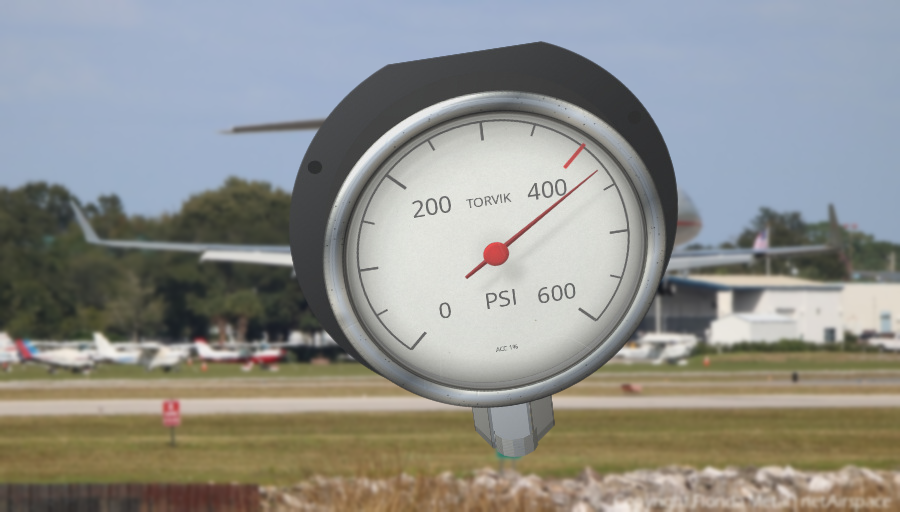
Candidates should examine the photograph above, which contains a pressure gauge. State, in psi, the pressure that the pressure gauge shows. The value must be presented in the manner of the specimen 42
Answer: 425
